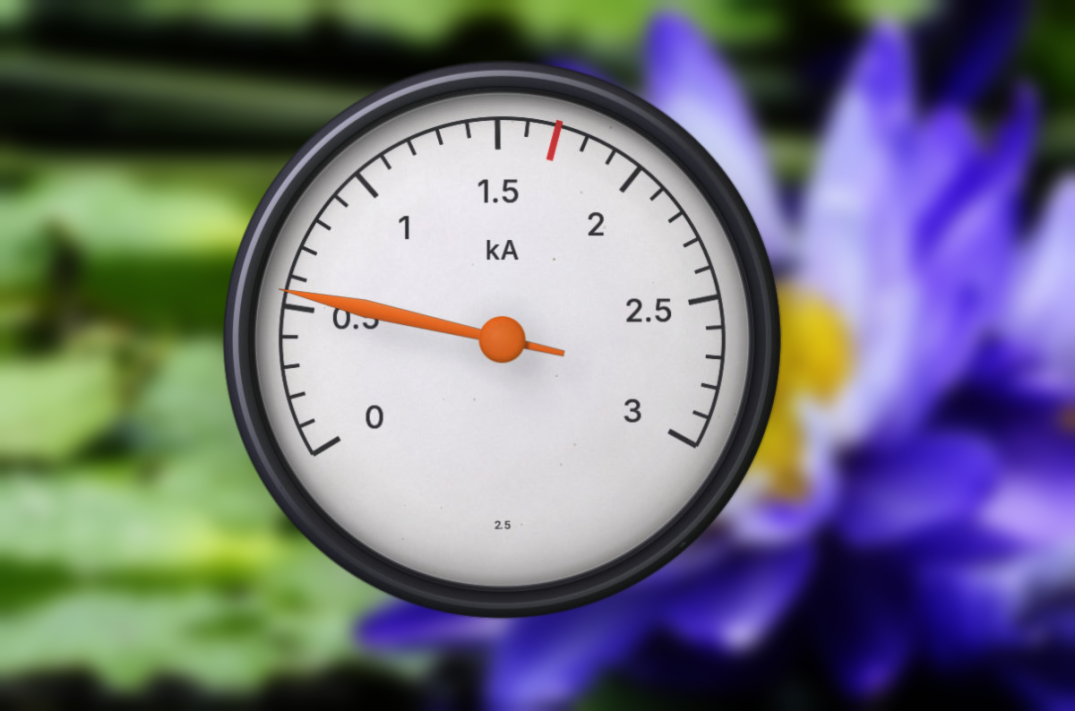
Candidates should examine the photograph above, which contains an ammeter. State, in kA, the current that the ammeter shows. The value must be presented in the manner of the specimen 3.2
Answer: 0.55
